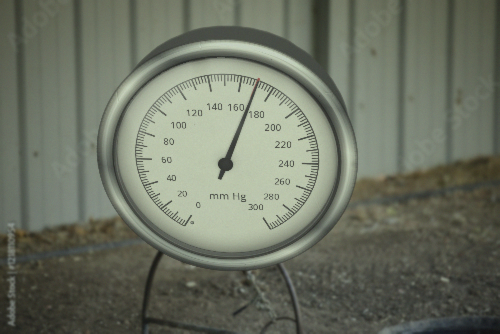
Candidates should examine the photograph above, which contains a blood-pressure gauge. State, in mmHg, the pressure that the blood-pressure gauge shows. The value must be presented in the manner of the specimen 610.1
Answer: 170
